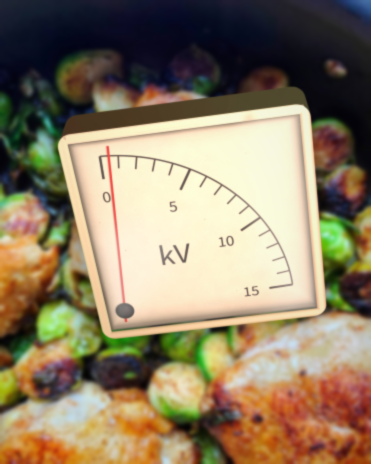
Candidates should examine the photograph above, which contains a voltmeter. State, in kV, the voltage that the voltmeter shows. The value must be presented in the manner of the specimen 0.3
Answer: 0.5
